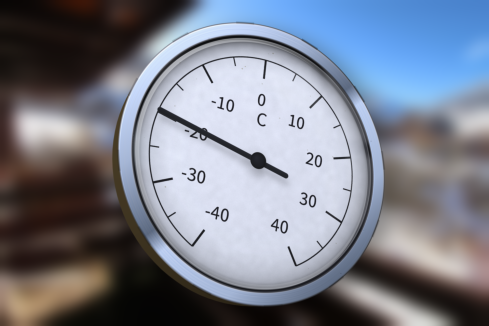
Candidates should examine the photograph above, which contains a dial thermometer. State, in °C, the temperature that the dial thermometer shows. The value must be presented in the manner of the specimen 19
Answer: -20
